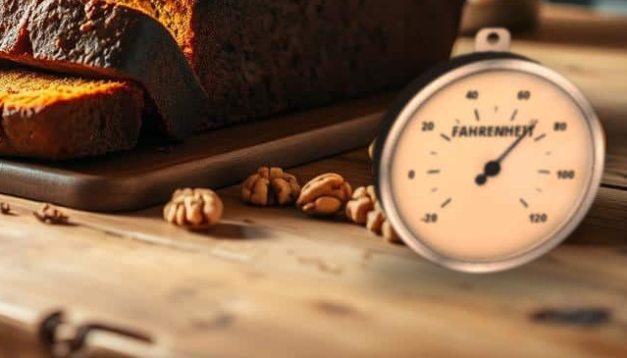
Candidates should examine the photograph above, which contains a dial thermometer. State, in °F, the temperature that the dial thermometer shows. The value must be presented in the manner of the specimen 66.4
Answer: 70
